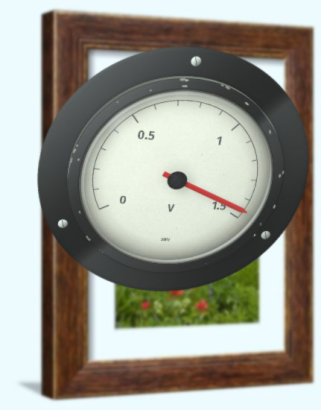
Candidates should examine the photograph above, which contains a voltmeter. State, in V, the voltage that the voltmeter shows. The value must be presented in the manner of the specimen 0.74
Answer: 1.45
